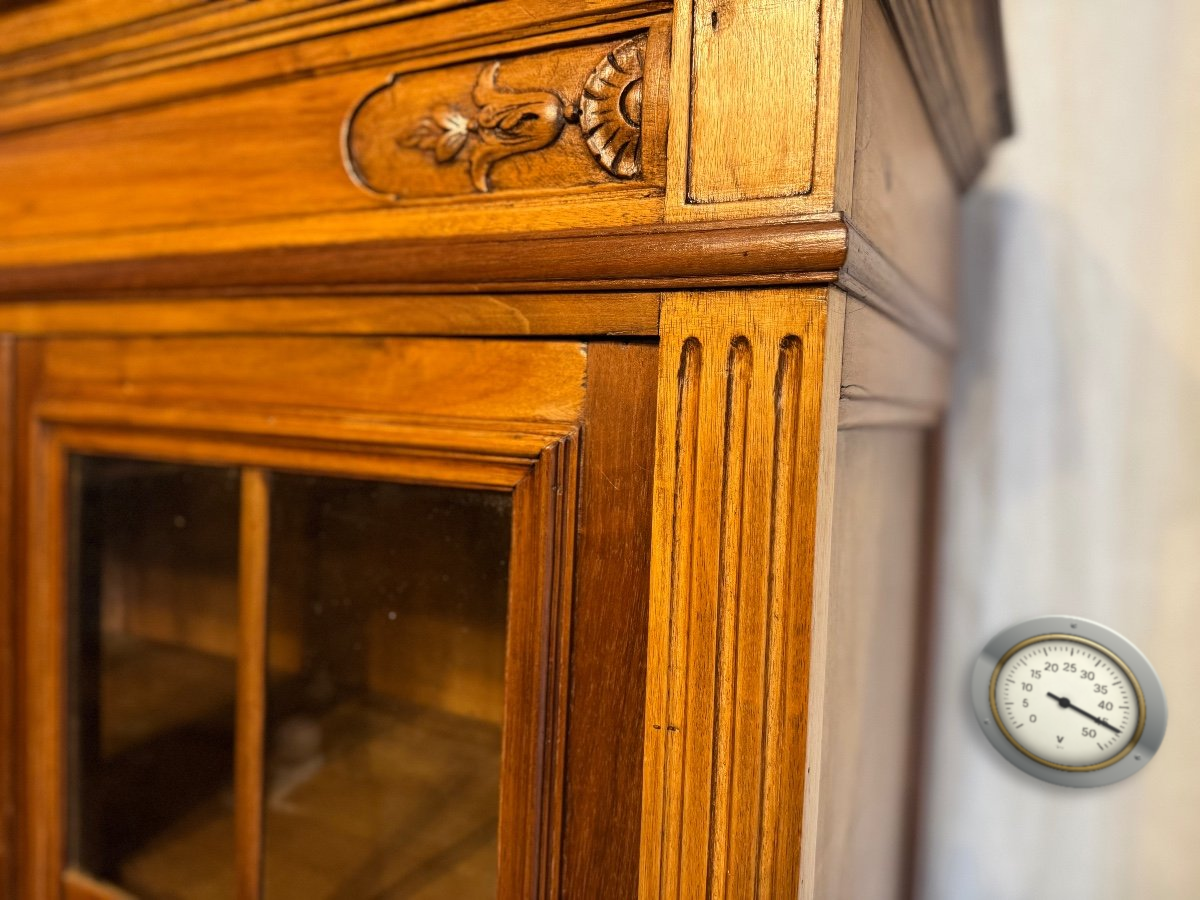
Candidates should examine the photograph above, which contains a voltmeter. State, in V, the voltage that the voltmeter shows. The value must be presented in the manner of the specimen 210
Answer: 45
